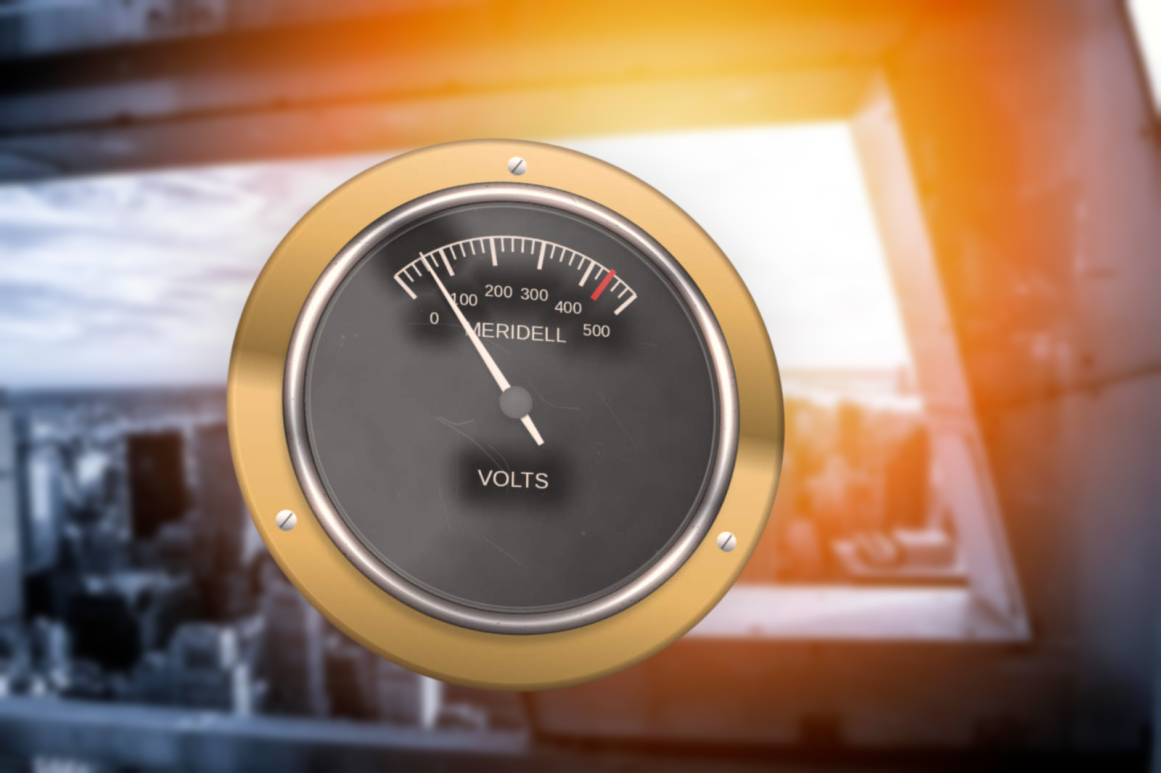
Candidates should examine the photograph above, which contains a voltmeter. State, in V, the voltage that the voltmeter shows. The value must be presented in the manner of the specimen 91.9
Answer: 60
